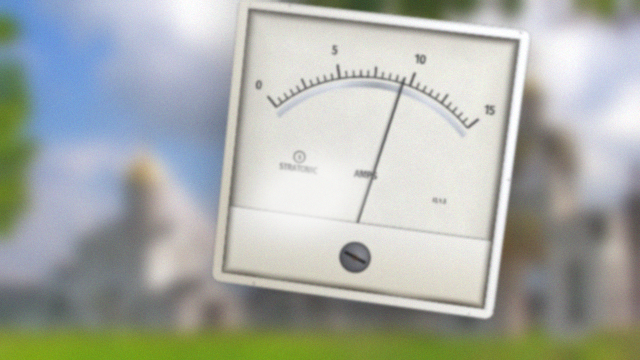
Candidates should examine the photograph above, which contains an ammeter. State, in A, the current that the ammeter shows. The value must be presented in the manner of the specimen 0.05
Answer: 9.5
